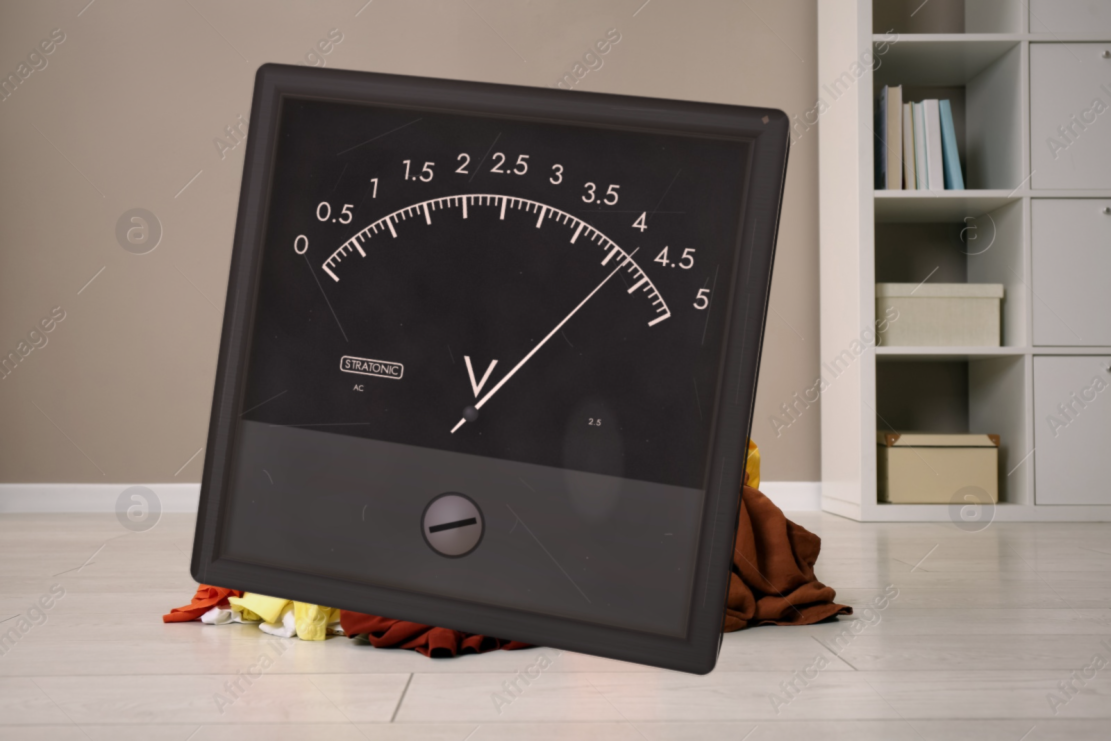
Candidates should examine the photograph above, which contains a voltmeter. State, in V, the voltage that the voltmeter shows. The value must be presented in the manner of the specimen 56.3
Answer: 4.2
